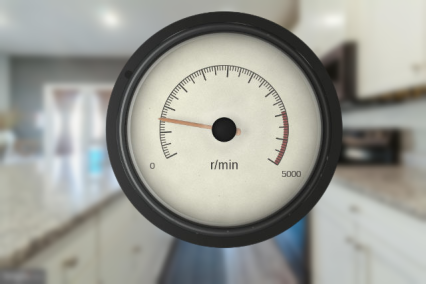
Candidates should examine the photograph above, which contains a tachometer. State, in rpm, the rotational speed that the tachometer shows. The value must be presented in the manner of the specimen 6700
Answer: 750
